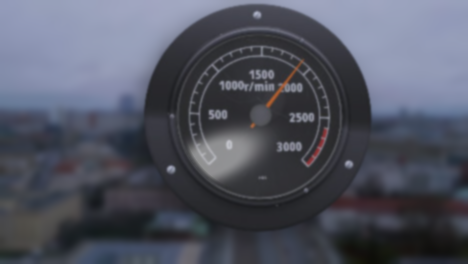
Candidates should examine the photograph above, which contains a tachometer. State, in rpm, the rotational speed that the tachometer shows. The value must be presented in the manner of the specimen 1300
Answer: 1900
